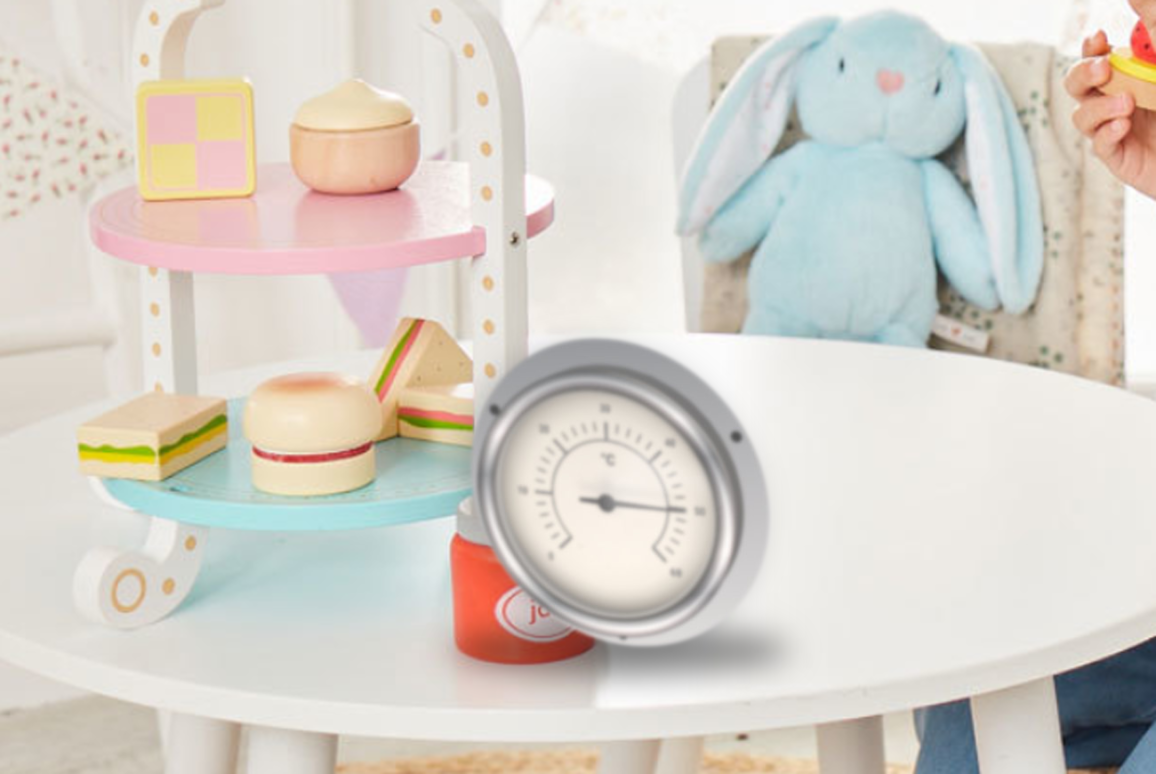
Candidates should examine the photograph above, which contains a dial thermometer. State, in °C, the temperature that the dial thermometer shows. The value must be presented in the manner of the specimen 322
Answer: 50
